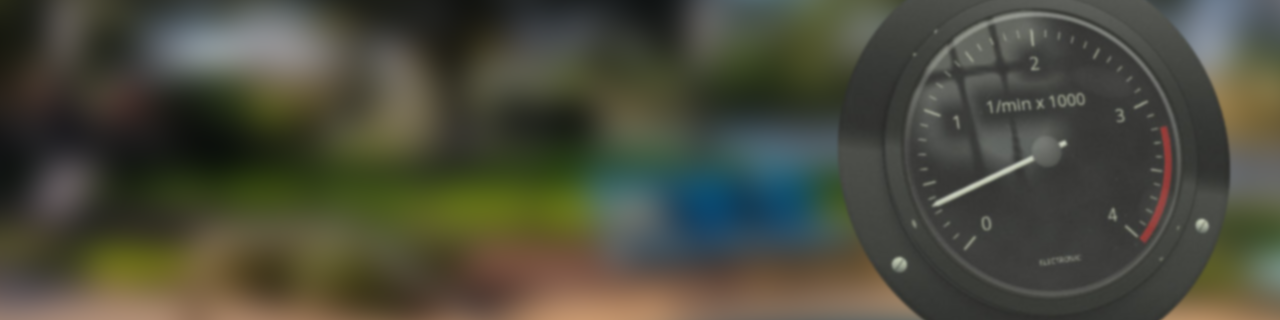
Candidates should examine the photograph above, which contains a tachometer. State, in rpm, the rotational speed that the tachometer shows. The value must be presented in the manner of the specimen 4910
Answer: 350
